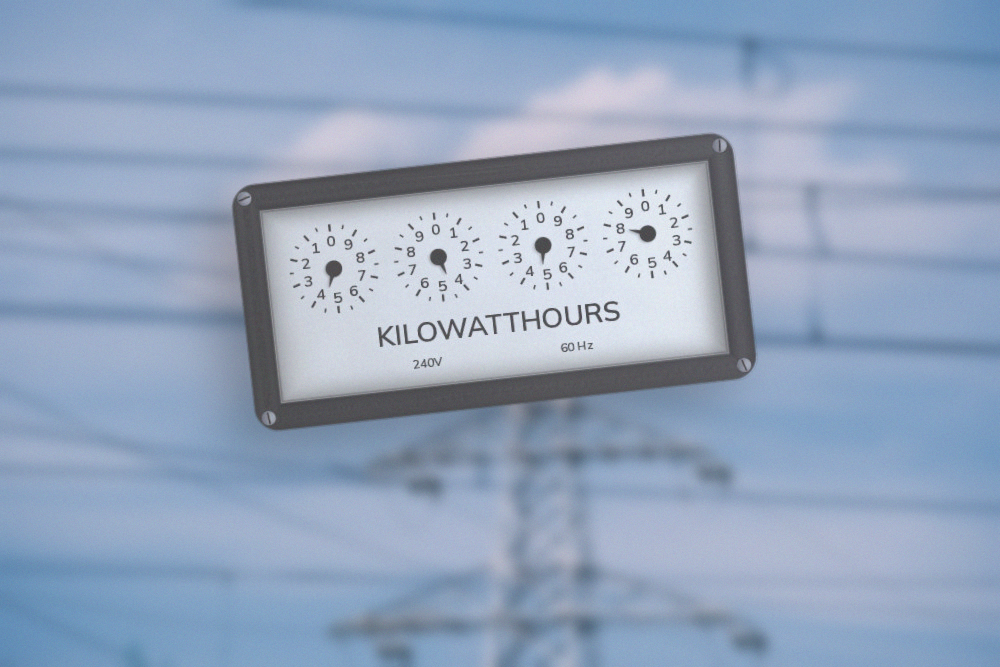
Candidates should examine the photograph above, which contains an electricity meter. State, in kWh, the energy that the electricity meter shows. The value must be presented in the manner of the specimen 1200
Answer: 4448
